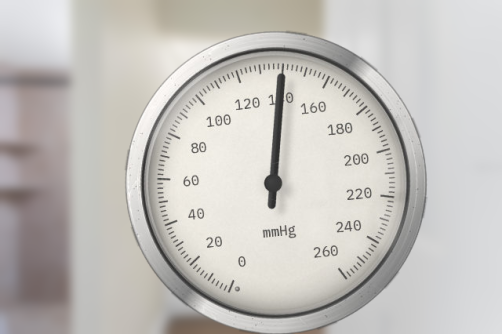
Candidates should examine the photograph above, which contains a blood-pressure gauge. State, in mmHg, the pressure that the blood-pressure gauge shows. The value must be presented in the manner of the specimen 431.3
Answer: 140
